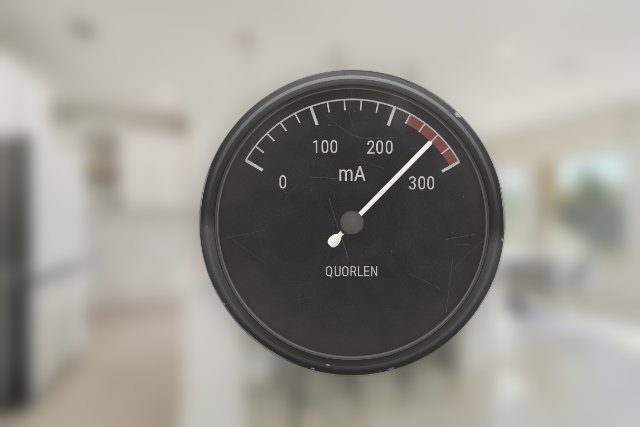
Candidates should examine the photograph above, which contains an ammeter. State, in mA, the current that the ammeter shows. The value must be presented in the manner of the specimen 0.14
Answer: 260
